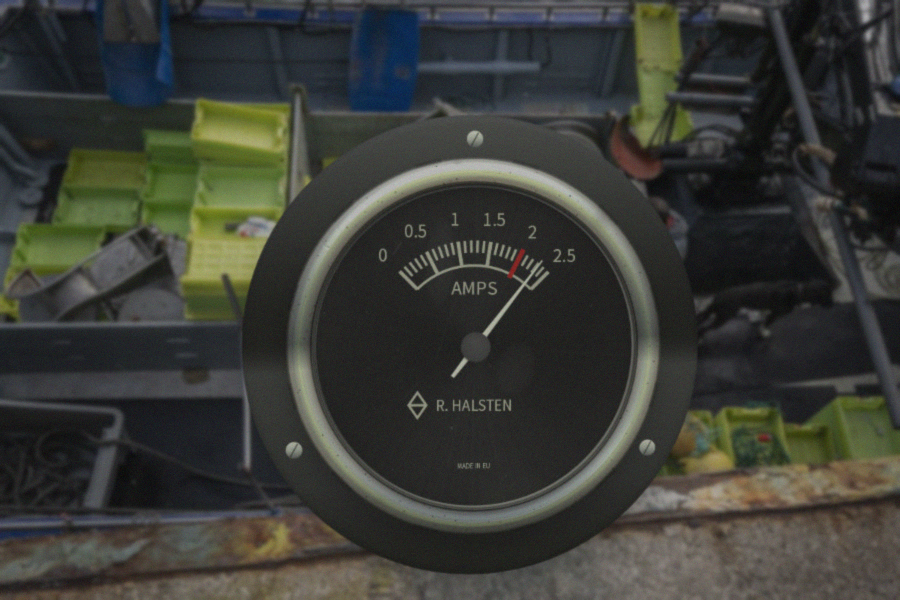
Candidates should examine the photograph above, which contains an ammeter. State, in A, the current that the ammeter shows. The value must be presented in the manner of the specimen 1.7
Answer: 2.3
